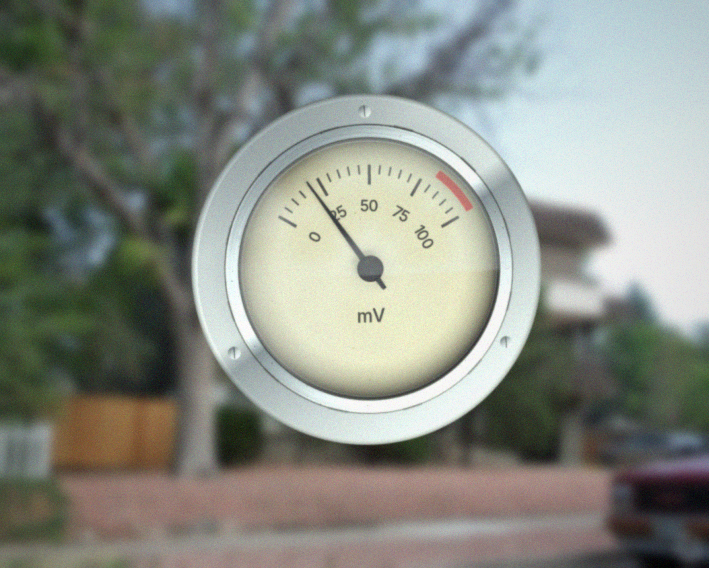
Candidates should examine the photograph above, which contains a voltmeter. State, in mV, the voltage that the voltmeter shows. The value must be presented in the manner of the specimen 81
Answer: 20
